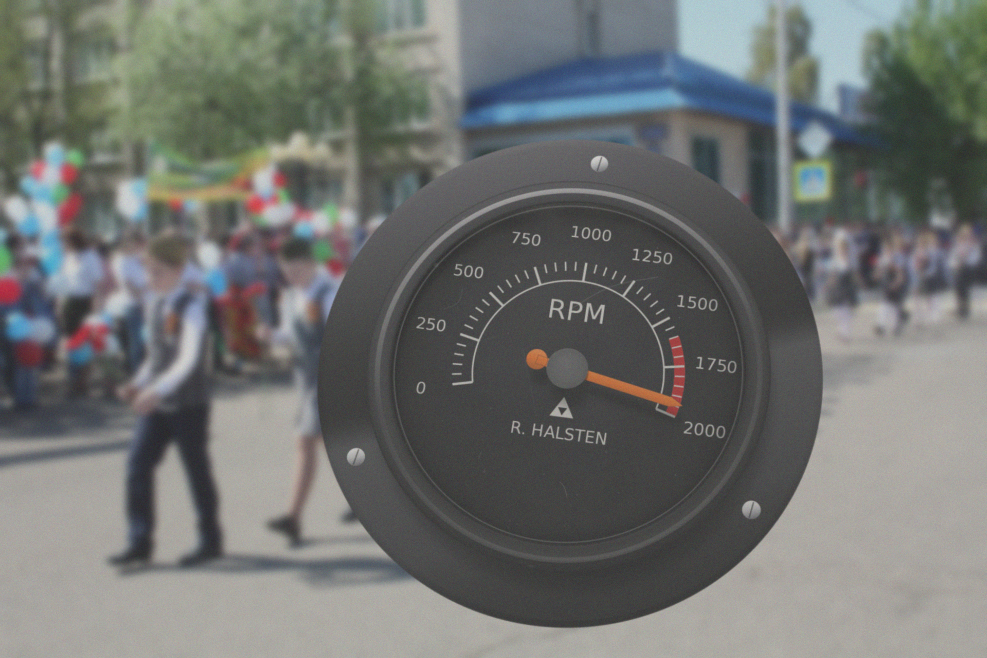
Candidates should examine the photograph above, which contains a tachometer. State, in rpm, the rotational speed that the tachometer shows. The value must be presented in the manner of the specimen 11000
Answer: 1950
